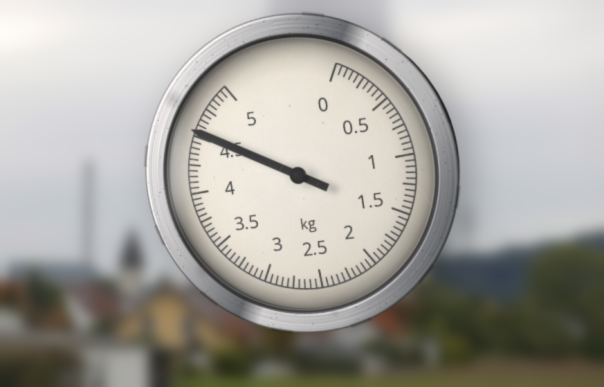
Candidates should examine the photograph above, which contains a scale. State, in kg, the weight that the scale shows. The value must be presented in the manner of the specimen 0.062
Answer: 4.55
